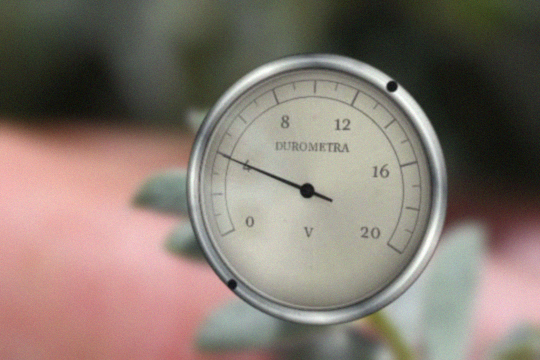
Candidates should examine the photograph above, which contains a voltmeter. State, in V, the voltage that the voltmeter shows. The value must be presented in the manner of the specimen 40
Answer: 4
